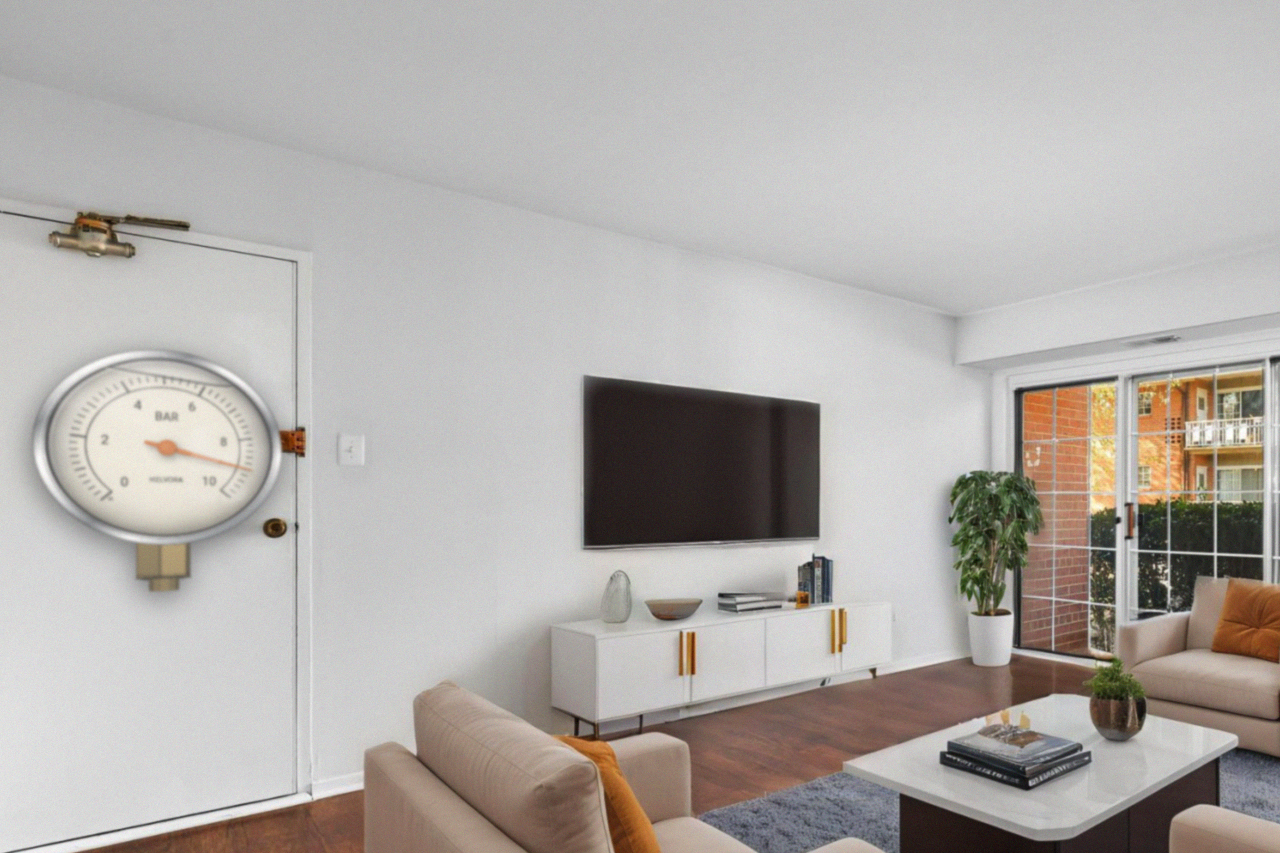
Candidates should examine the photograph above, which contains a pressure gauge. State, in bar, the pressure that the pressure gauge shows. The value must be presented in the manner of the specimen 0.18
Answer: 9
